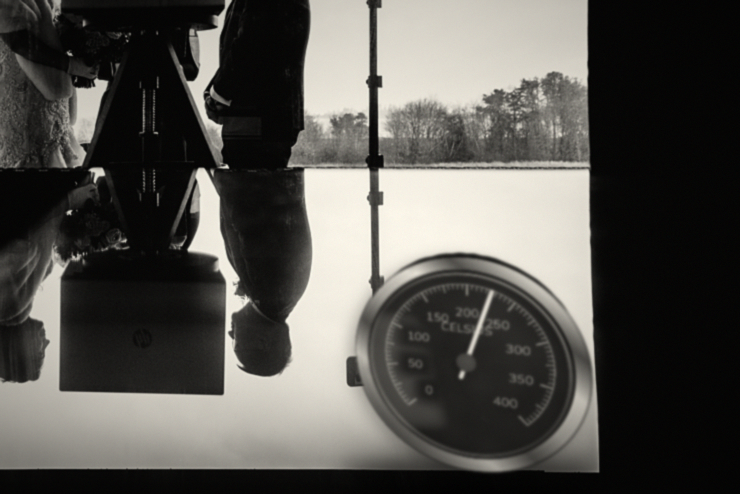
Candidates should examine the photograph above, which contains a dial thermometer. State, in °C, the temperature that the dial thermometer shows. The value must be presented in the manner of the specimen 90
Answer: 225
